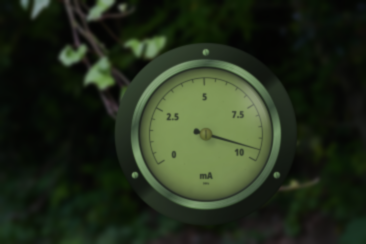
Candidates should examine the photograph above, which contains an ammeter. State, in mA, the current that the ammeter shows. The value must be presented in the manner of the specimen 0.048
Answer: 9.5
